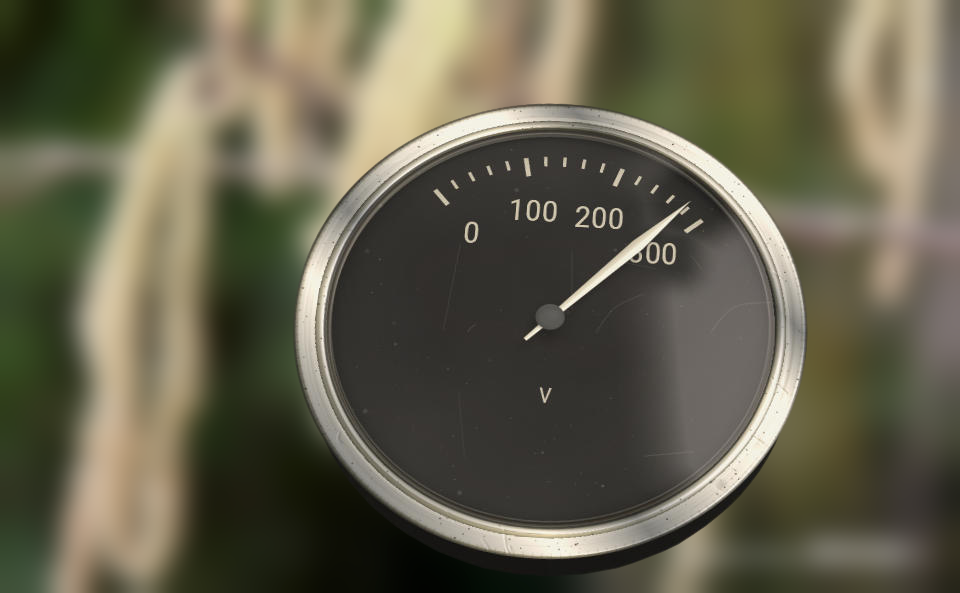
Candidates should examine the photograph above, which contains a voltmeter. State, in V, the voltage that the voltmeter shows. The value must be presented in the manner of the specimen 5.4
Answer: 280
